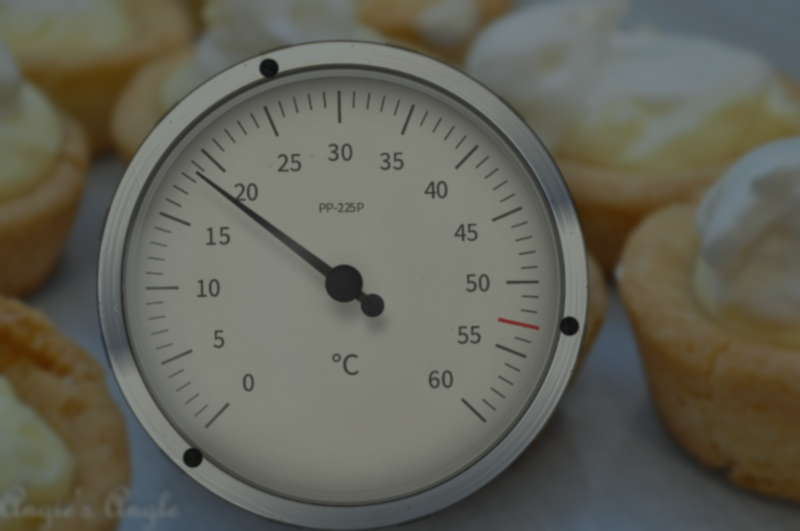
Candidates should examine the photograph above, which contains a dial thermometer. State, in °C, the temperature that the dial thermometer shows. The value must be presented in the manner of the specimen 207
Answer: 18.5
